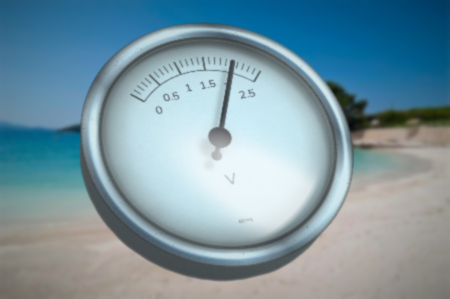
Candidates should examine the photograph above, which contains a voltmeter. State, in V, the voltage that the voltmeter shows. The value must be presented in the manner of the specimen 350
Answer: 2
